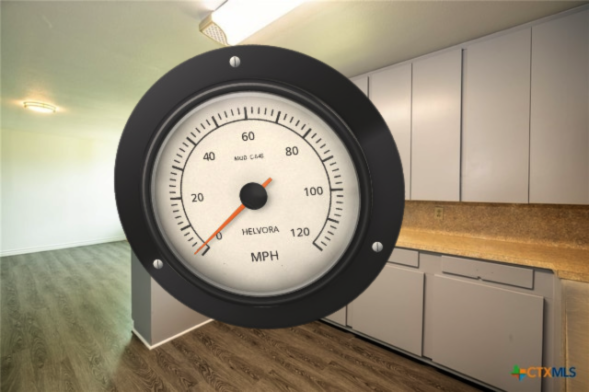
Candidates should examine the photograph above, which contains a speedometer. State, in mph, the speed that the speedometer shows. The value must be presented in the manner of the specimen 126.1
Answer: 2
